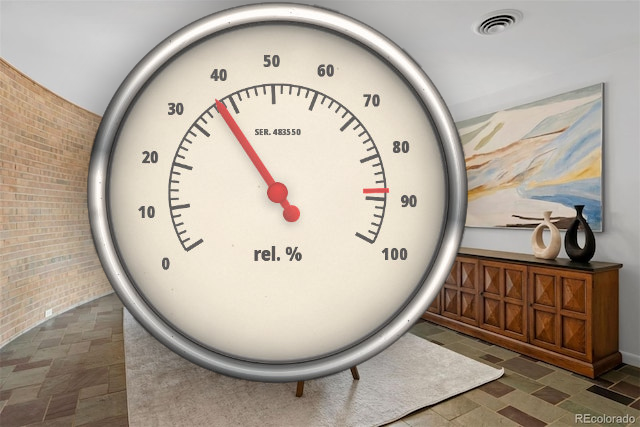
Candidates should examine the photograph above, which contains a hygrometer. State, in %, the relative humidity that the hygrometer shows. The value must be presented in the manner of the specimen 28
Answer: 37
